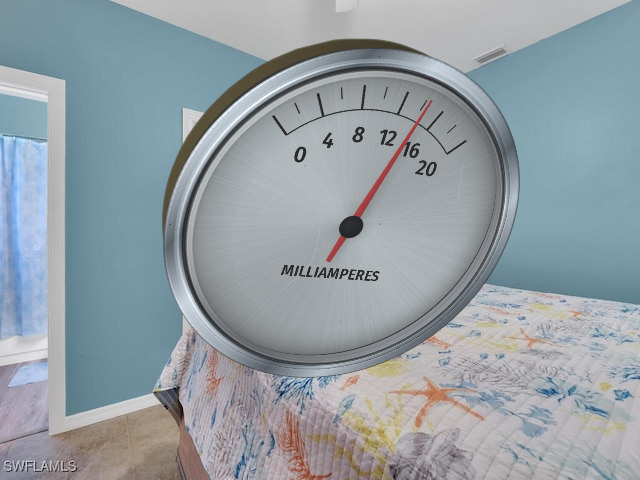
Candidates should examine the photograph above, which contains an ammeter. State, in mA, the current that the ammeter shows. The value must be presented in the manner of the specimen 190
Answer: 14
